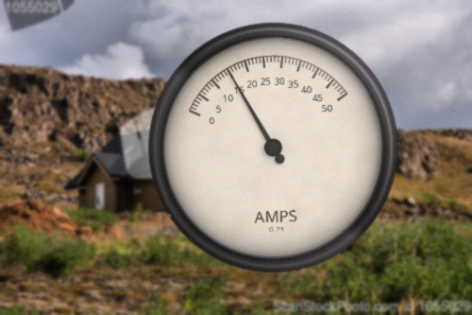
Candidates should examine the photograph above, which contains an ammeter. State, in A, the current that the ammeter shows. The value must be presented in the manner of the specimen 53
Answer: 15
